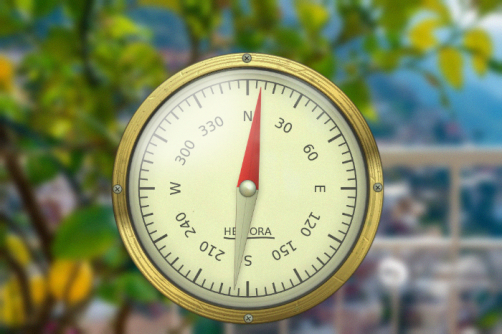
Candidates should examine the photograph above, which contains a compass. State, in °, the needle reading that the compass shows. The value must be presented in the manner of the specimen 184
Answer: 7.5
